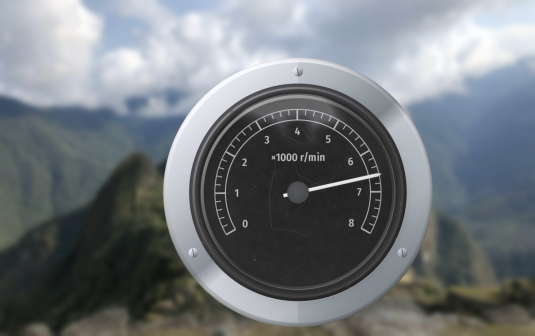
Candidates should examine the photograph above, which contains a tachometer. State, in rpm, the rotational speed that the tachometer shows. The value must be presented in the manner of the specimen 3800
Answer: 6600
